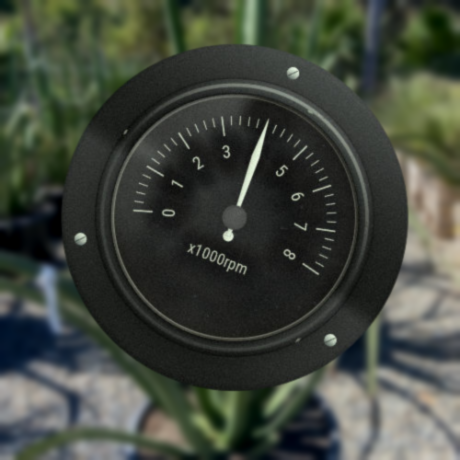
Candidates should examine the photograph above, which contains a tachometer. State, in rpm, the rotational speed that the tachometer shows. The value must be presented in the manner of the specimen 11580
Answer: 4000
